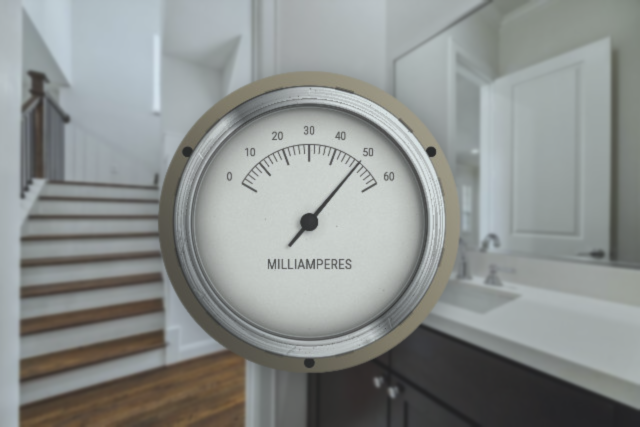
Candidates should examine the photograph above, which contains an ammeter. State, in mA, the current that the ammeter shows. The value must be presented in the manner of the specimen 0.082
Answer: 50
